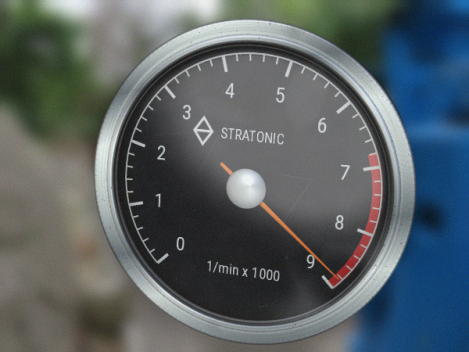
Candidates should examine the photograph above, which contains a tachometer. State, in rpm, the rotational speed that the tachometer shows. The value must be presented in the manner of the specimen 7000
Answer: 8800
